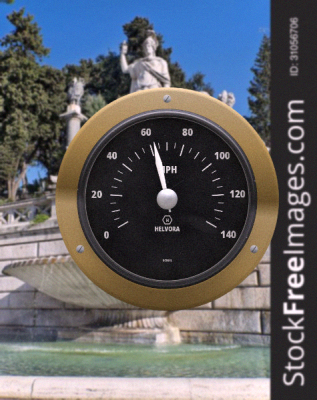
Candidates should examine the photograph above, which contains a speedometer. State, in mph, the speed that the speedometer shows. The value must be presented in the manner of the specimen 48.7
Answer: 62.5
